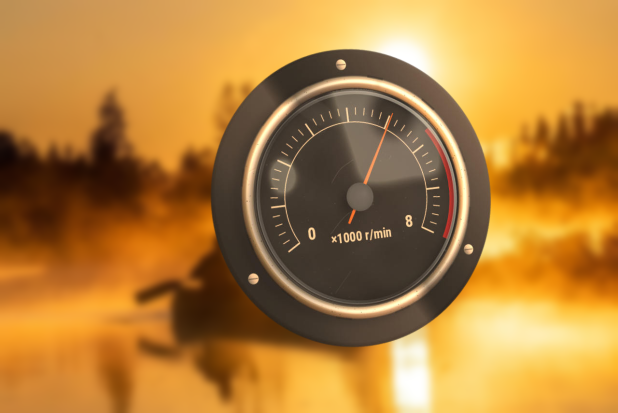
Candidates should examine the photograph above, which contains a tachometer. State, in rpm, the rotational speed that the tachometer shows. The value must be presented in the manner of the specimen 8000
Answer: 5000
